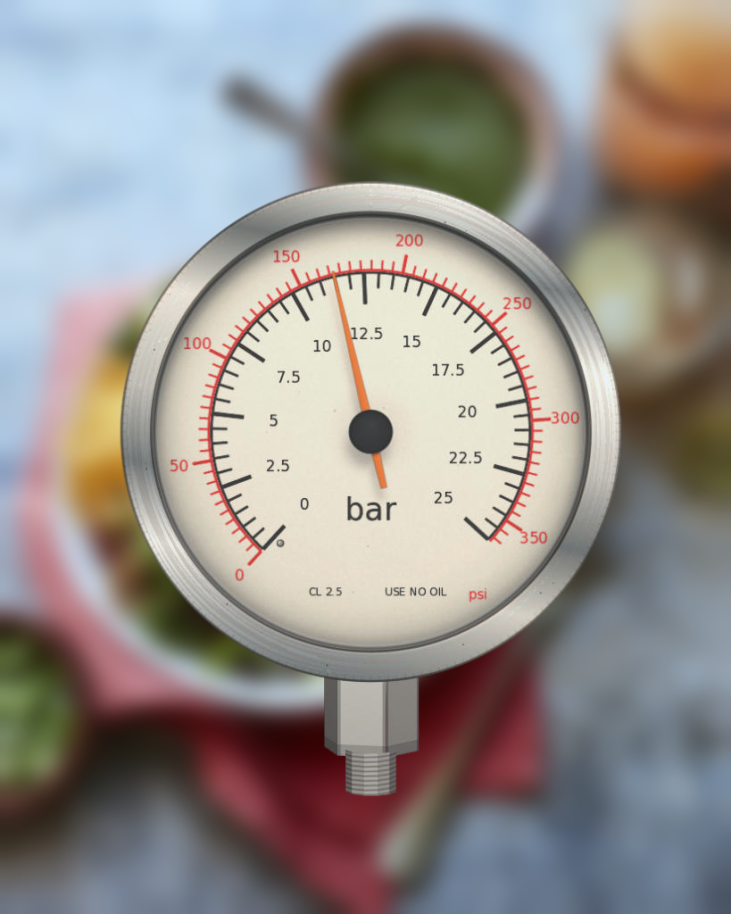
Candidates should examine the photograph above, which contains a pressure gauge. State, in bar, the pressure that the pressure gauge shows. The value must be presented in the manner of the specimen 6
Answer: 11.5
